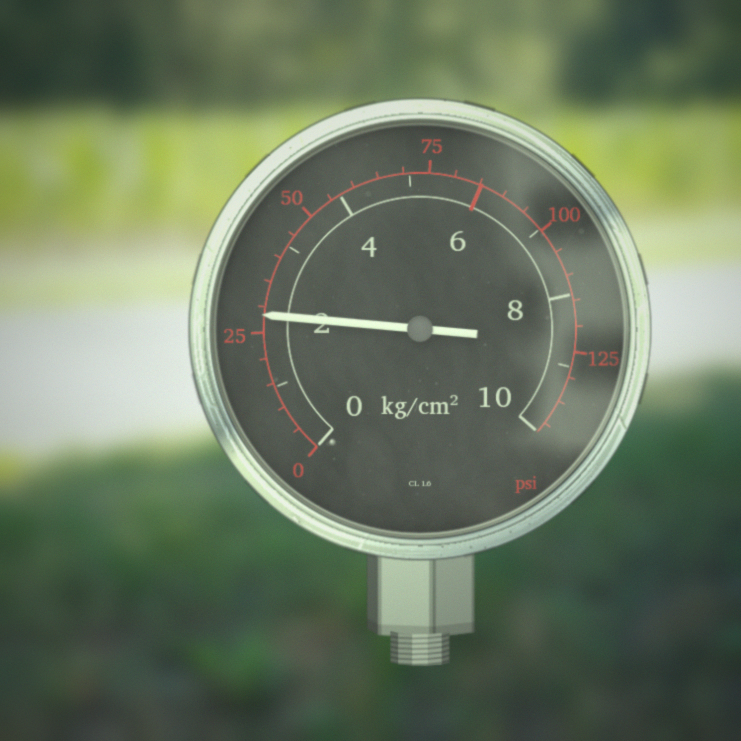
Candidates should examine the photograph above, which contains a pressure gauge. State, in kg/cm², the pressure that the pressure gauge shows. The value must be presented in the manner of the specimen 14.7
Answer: 2
